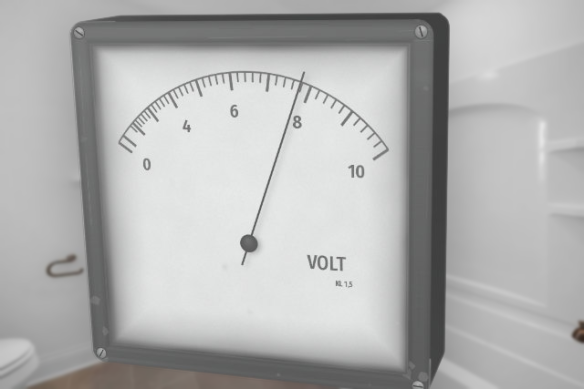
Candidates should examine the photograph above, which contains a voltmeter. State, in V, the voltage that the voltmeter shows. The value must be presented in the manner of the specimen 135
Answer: 7.8
